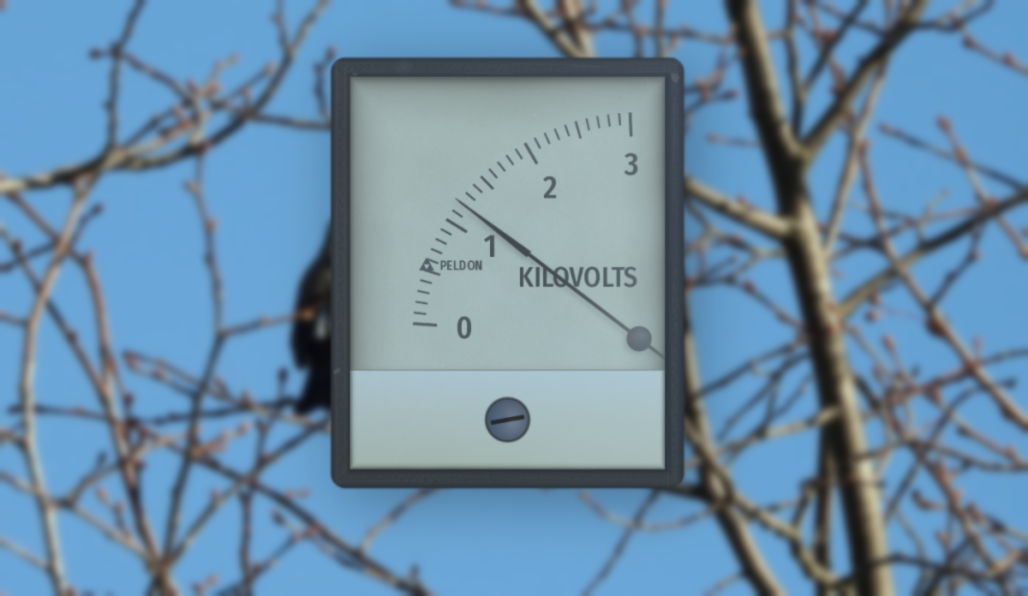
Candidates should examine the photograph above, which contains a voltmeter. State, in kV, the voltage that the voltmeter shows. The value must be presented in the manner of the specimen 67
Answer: 1.2
